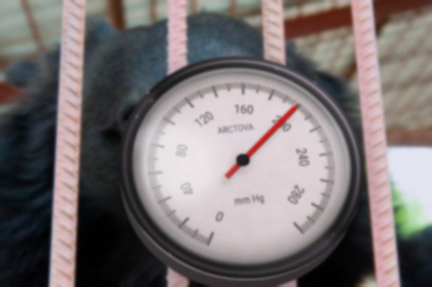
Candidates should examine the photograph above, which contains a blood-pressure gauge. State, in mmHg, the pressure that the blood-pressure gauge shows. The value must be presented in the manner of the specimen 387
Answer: 200
